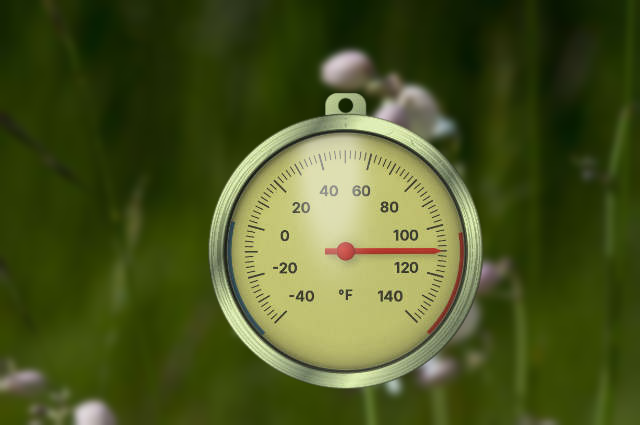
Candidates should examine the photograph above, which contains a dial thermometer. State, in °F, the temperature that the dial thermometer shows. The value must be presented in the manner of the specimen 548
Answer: 110
